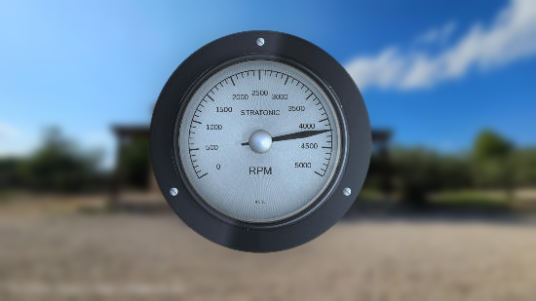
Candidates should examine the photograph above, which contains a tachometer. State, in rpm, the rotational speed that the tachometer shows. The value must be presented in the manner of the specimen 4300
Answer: 4200
